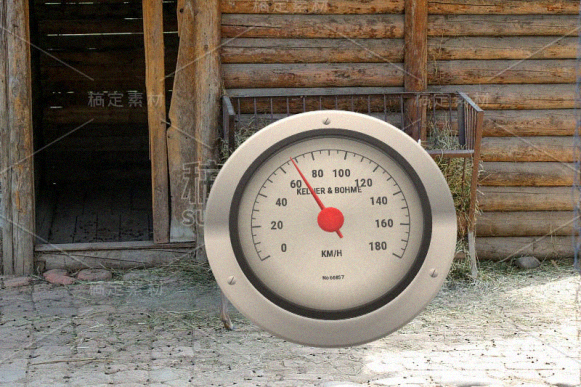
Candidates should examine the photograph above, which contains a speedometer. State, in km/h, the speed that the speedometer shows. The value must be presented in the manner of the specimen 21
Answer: 67.5
